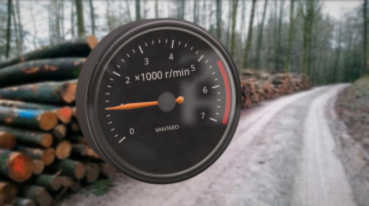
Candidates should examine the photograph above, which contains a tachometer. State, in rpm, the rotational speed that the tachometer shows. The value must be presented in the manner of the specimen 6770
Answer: 1000
